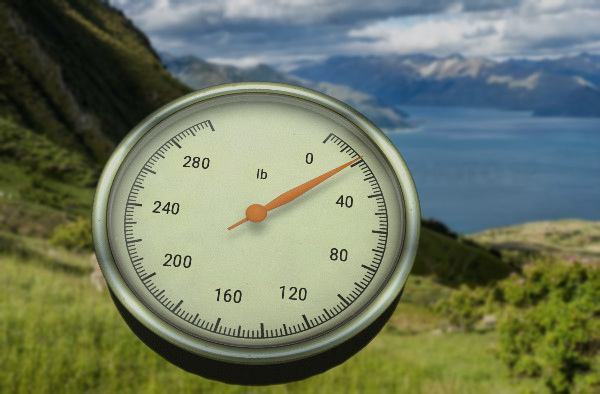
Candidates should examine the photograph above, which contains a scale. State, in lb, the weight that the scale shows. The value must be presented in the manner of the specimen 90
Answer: 20
